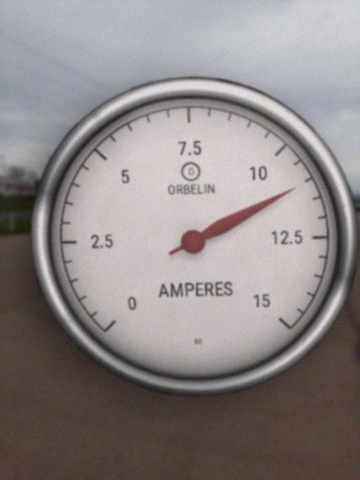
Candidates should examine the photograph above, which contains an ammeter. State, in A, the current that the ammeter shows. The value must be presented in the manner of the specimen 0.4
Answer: 11
